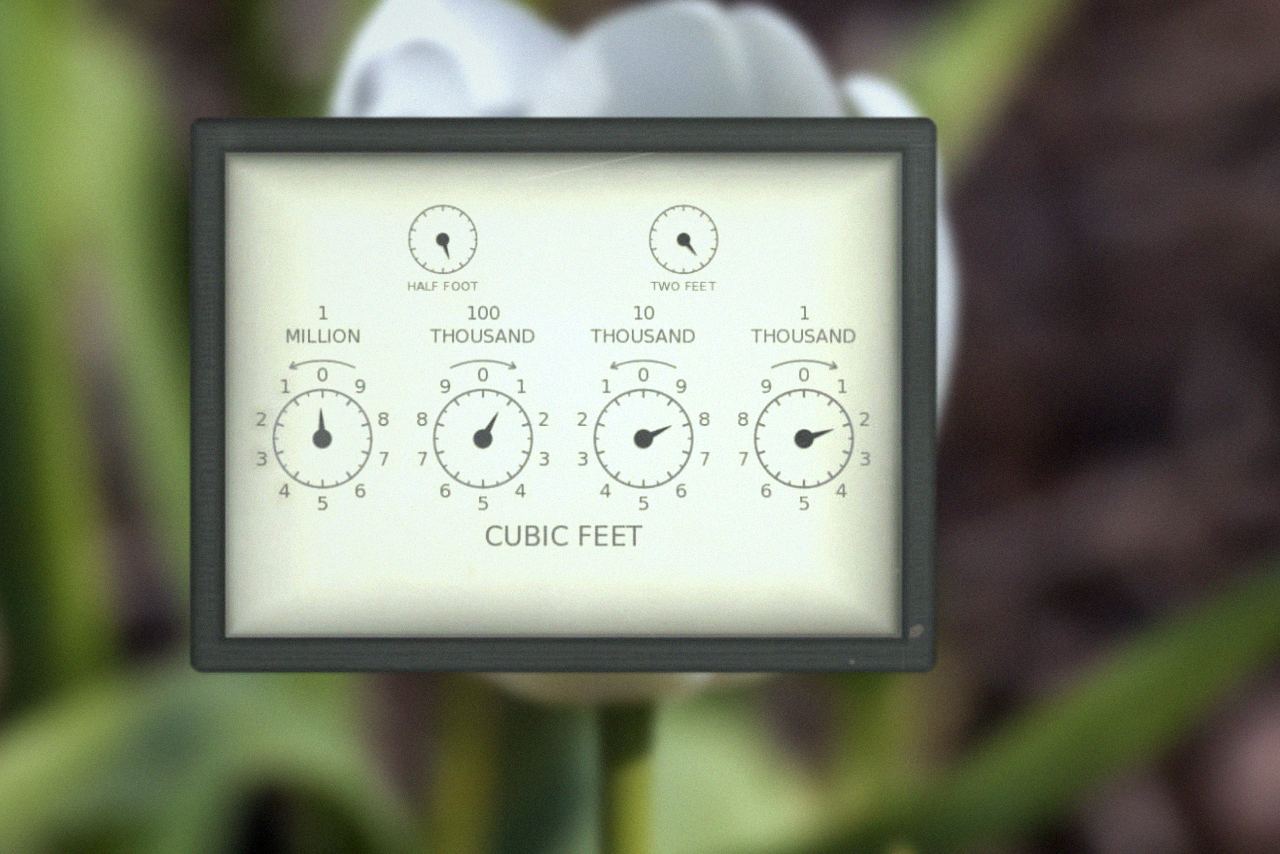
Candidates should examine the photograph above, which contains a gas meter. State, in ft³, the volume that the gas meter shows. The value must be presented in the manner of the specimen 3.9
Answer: 8200
